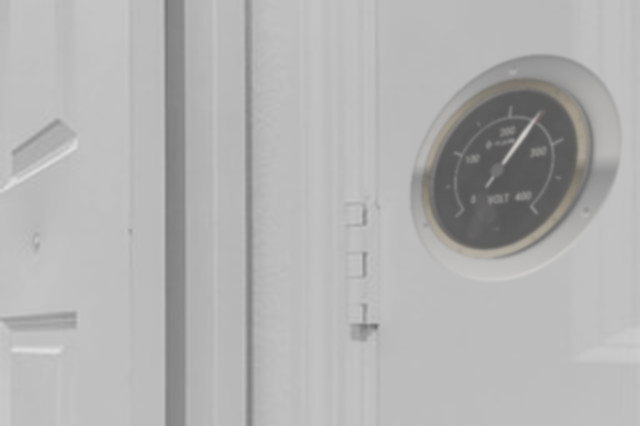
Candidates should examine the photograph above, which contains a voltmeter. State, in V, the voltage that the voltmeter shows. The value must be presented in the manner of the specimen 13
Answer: 250
